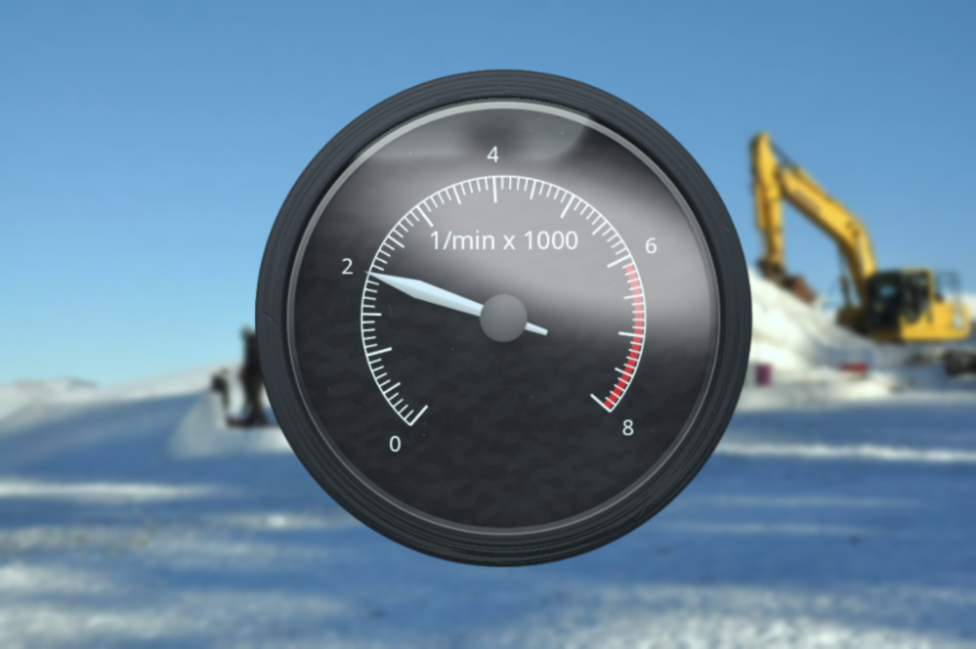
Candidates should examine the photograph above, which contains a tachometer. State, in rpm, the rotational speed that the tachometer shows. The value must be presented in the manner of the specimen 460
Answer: 2000
